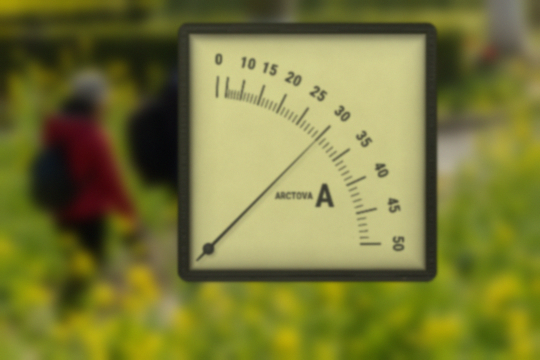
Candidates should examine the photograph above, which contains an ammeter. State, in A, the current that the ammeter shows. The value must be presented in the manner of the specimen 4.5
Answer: 30
